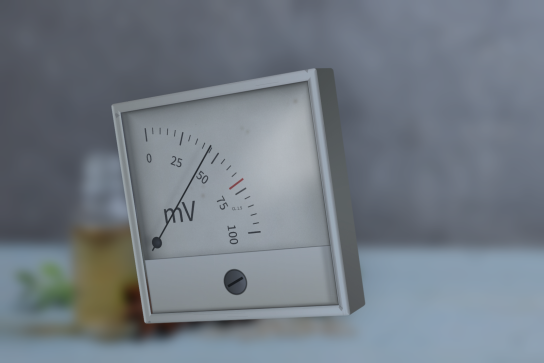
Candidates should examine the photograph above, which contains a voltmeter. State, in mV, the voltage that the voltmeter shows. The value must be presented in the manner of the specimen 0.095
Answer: 45
